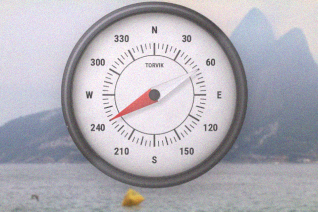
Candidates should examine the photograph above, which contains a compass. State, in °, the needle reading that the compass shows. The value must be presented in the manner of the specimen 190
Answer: 240
